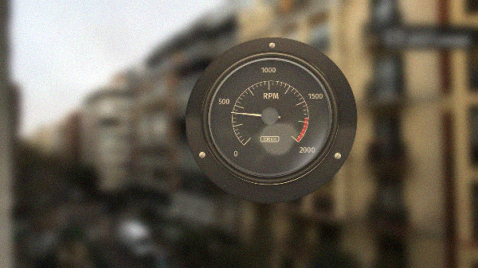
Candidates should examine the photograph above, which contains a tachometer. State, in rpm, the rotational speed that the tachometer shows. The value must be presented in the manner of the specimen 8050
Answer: 400
